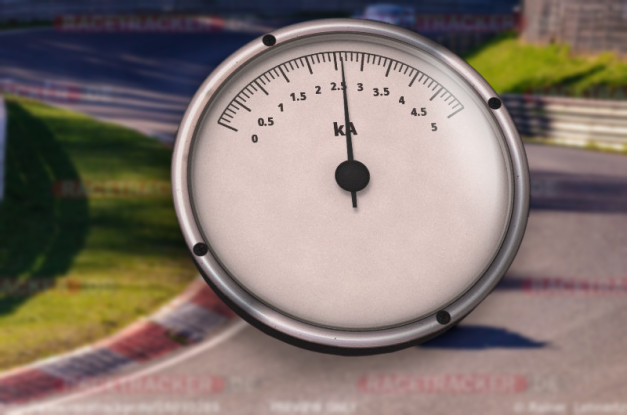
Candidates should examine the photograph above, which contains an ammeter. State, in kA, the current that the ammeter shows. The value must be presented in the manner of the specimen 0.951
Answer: 2.6
